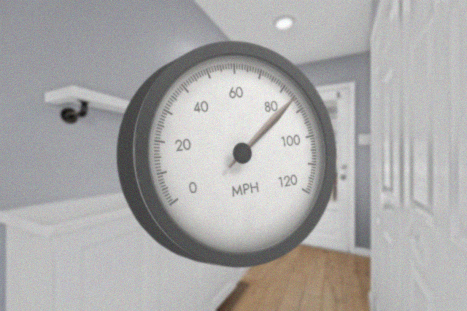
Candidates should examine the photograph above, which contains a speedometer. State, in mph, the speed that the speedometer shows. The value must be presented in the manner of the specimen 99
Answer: 85
